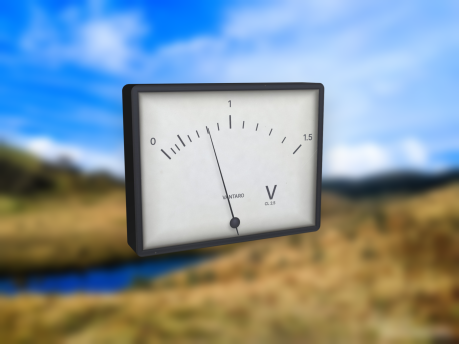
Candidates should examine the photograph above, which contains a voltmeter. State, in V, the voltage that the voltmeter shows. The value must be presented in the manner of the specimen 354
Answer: 0.8
